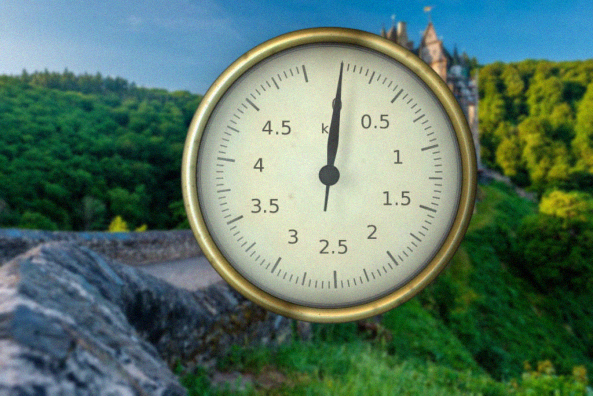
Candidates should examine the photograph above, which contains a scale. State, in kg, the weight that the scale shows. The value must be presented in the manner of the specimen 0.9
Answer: 0
